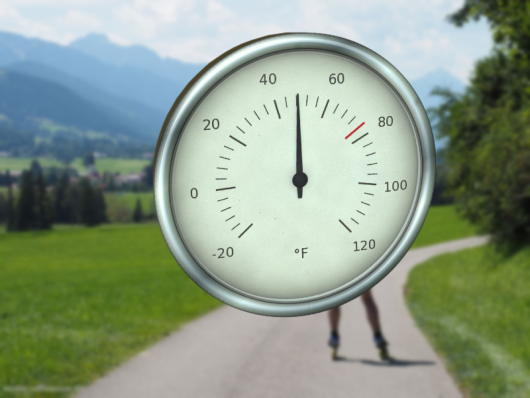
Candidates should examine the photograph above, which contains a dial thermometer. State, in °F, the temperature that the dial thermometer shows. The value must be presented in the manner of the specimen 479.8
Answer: 48
